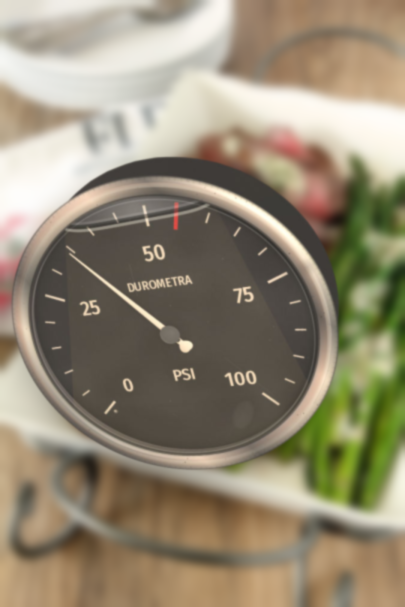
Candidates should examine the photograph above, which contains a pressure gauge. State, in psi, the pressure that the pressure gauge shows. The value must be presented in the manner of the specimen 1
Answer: 35
